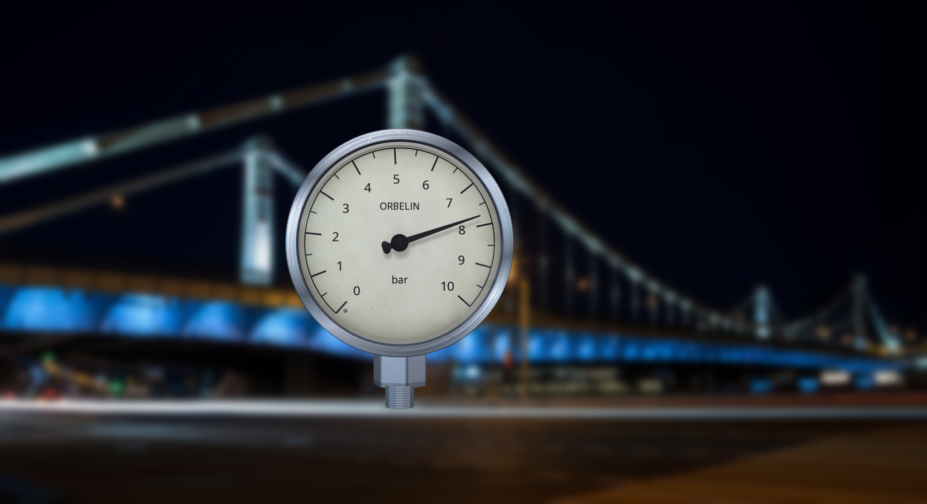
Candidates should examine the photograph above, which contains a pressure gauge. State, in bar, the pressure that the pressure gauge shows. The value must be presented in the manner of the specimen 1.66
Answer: 7.75
